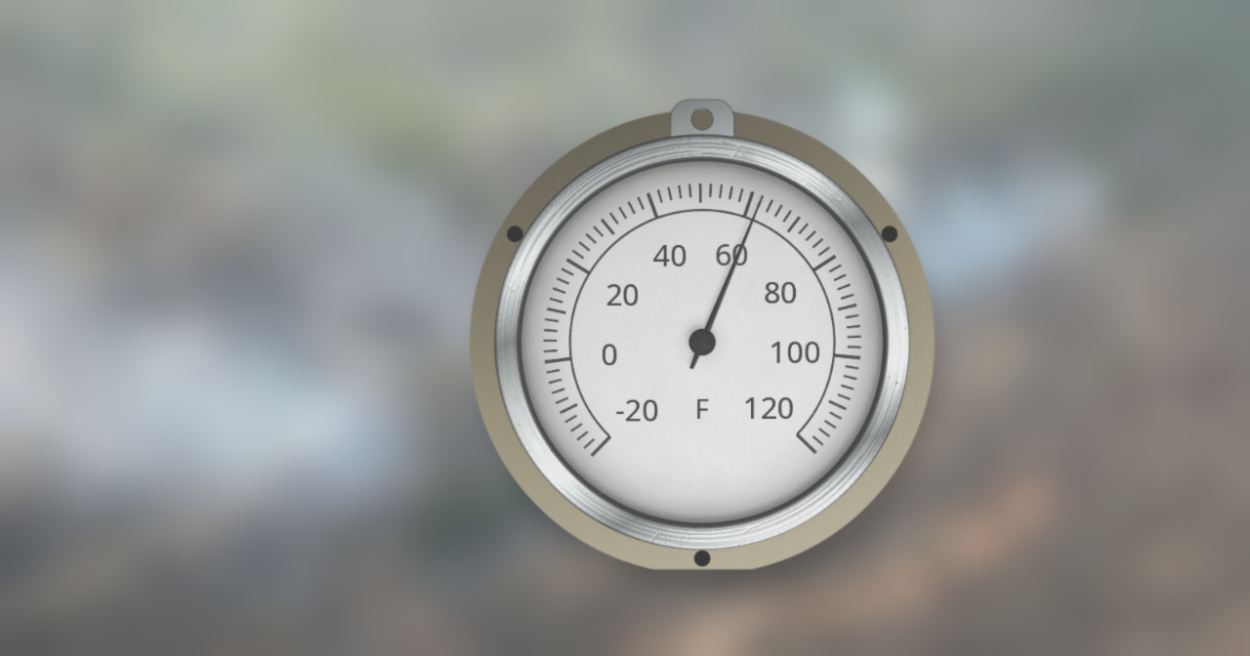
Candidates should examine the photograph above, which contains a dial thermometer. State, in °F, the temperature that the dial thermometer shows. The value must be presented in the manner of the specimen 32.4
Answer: 62
